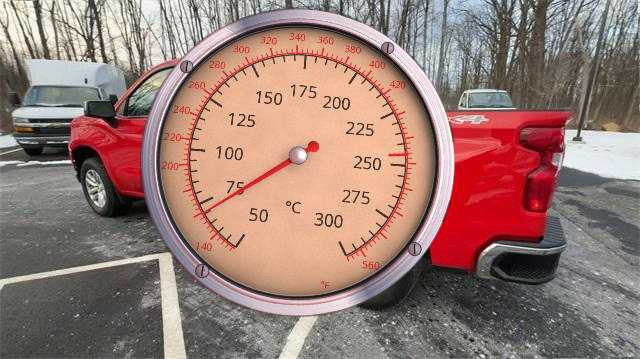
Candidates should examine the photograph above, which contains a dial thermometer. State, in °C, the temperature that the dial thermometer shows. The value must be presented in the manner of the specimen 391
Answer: 70
